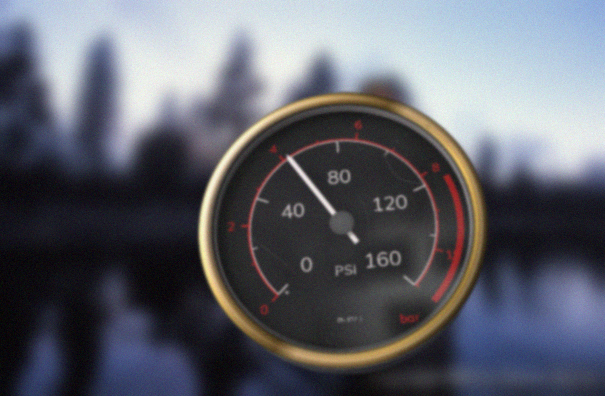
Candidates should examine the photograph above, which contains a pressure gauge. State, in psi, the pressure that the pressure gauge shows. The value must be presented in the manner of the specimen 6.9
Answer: 60
